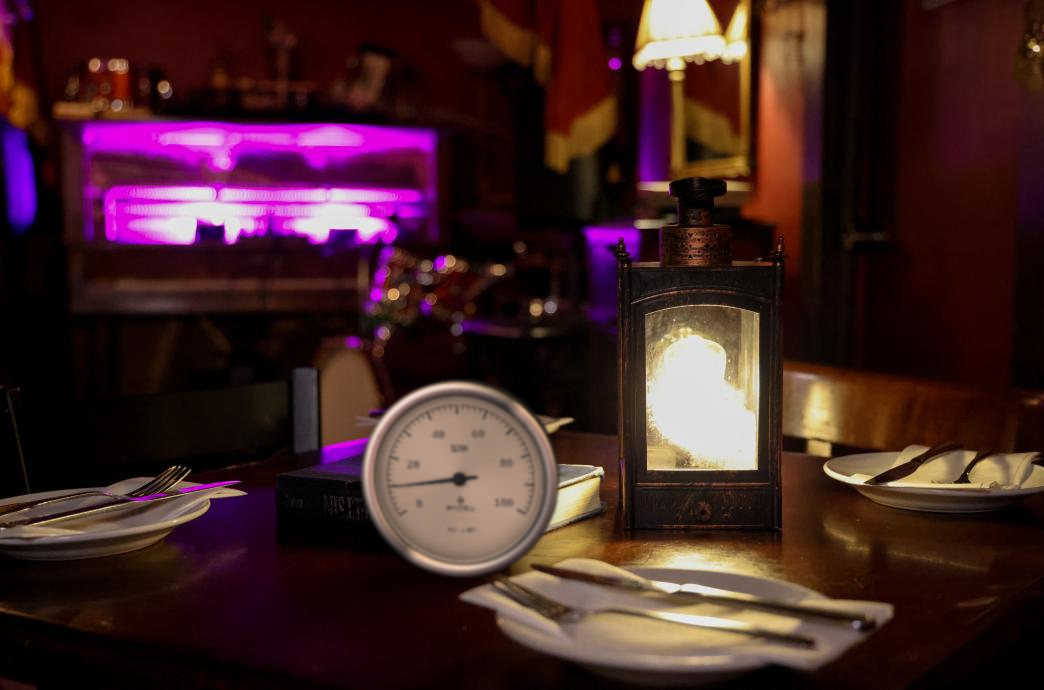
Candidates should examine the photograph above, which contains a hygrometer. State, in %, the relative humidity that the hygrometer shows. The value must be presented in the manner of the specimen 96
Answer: 10
